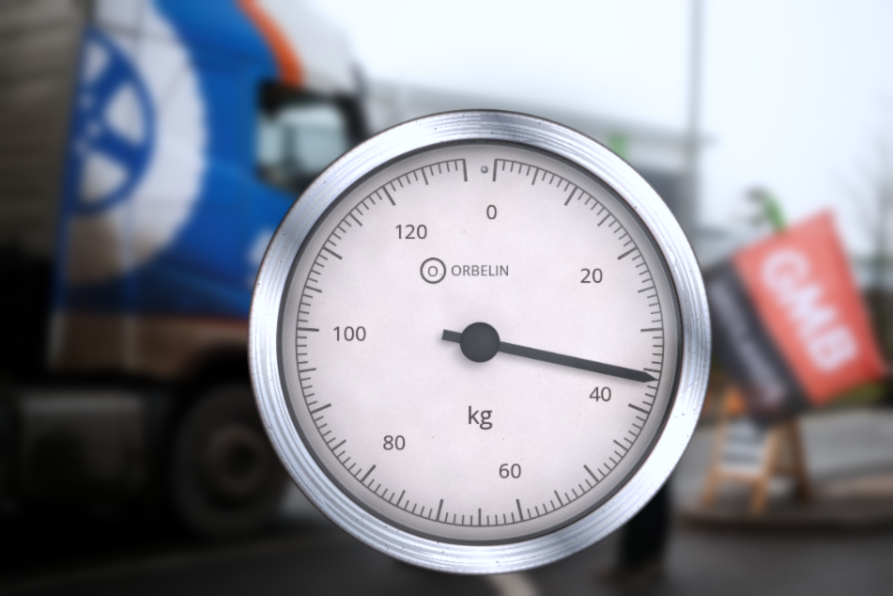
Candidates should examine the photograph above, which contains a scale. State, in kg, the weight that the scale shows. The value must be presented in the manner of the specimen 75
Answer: 36
